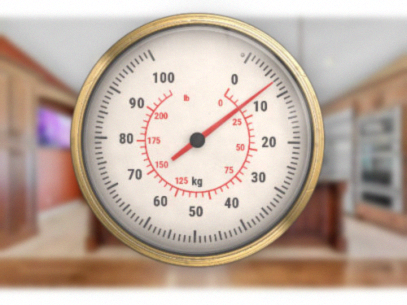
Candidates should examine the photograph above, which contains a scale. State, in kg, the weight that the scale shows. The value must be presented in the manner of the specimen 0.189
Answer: 7
